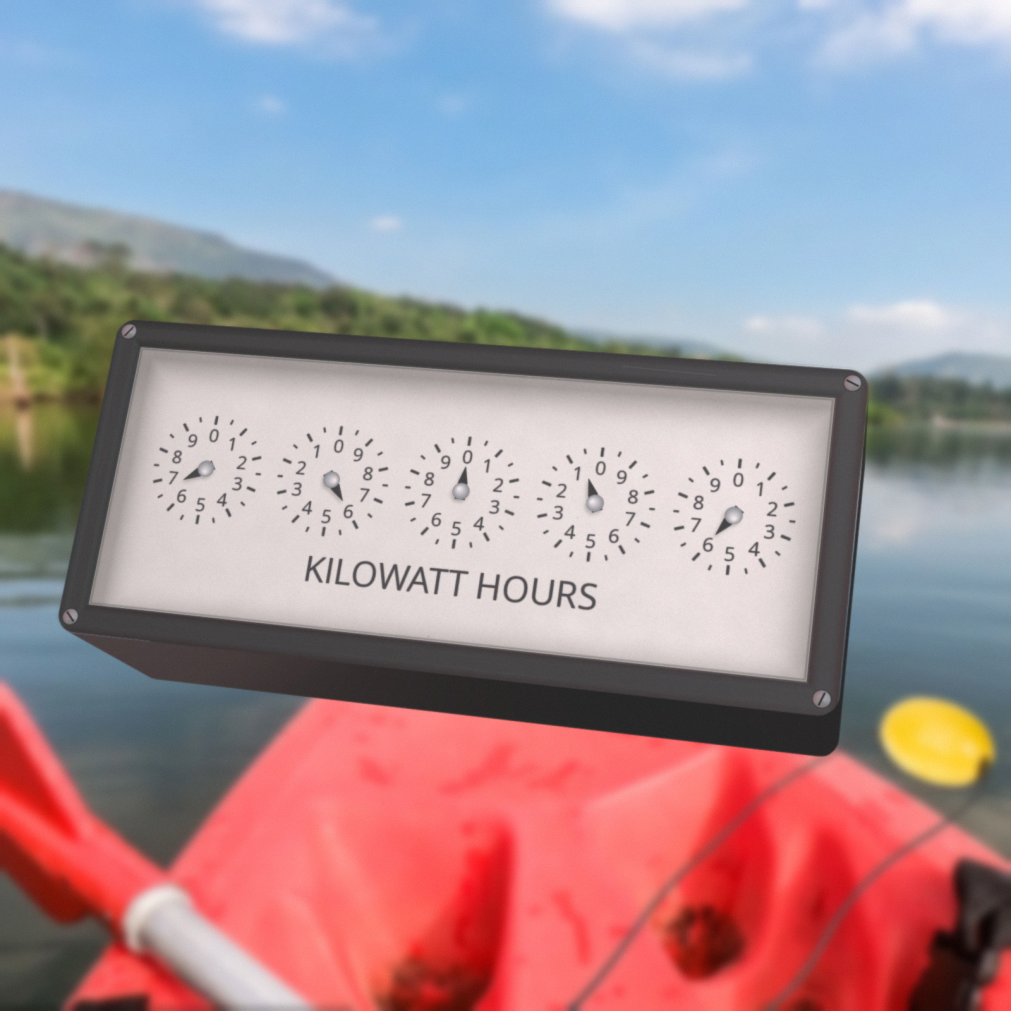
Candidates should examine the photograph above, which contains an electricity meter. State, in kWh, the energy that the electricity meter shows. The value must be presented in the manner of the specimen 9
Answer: 66006
